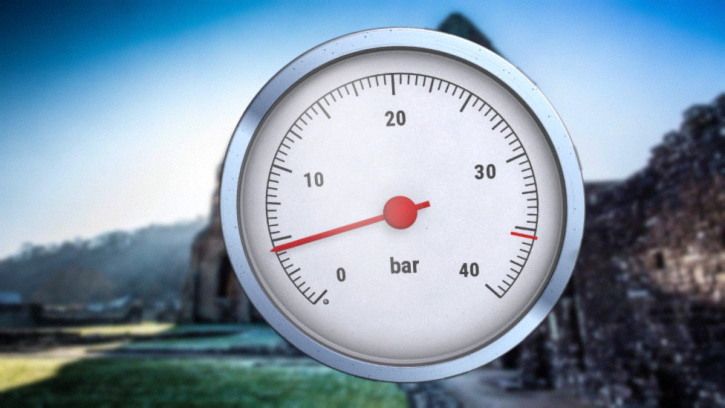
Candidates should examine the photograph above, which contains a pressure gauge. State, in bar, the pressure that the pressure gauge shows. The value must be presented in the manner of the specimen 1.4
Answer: 4.5
